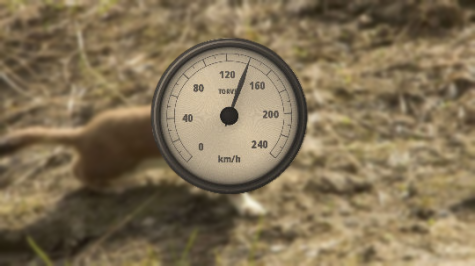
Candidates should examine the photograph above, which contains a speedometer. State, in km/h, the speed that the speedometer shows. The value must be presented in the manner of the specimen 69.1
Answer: 140
